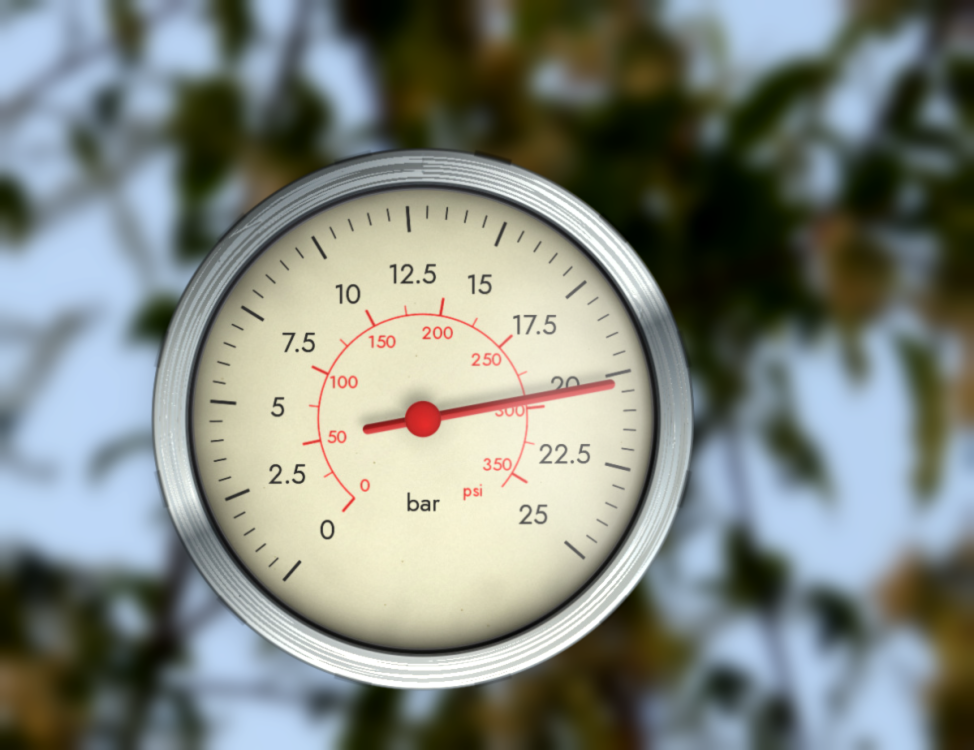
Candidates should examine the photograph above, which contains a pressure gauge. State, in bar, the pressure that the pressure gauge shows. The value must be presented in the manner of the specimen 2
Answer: 20.25
